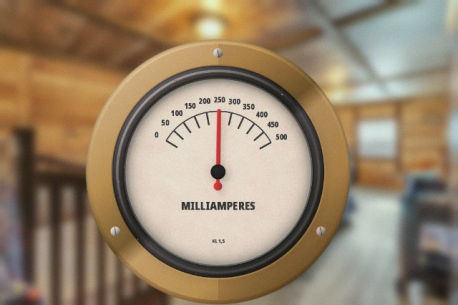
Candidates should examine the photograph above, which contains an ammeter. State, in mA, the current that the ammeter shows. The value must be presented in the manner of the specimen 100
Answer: 250
